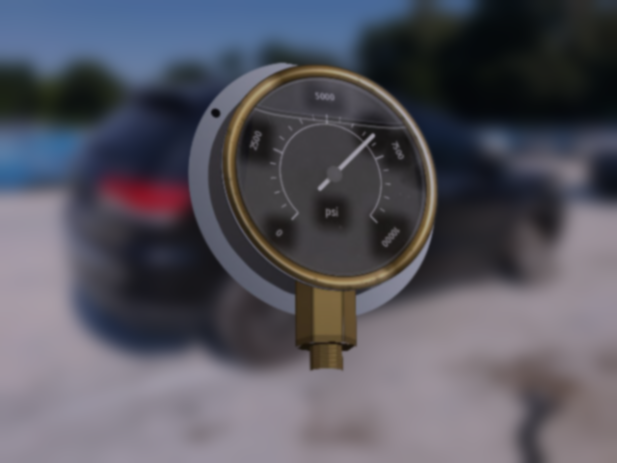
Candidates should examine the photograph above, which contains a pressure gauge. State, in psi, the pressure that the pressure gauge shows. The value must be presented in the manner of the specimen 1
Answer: 6750
